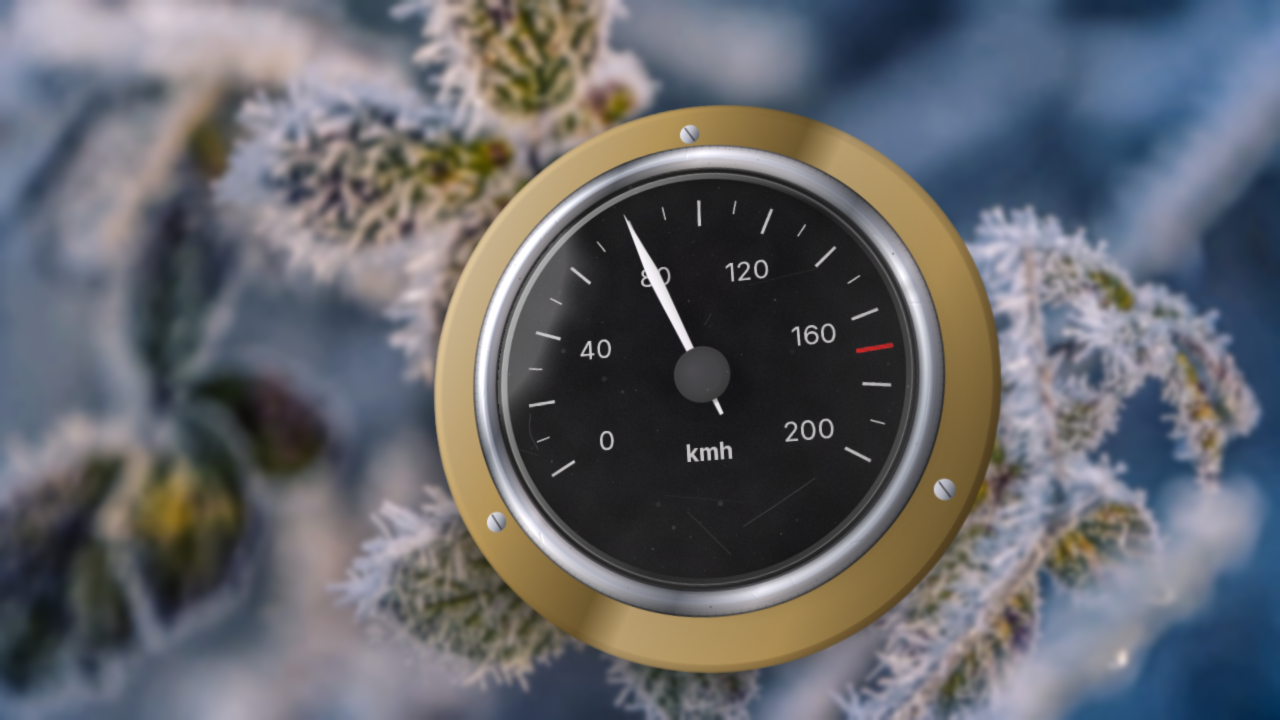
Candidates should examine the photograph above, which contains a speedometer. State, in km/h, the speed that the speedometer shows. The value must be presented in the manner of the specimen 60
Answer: 80
